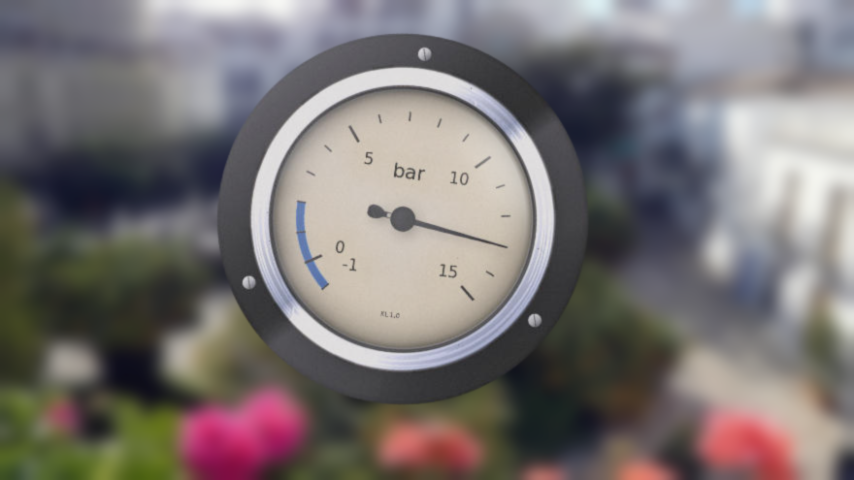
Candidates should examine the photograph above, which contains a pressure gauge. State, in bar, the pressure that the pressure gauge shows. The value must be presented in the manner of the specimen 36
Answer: 13
